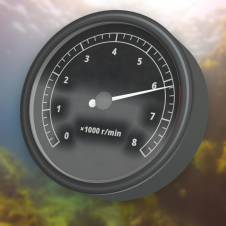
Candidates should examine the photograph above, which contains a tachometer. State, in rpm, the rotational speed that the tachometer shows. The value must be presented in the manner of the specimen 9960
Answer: 6200
